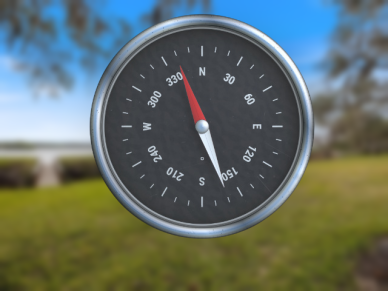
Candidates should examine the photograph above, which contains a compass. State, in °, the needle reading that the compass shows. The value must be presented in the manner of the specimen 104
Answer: 340
